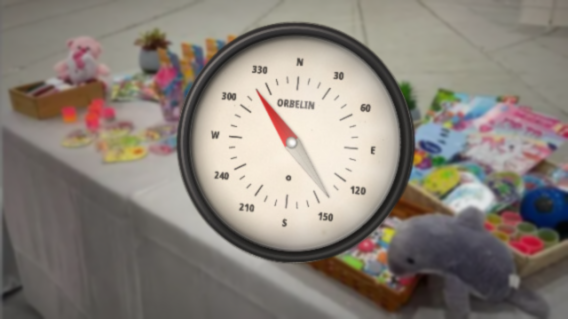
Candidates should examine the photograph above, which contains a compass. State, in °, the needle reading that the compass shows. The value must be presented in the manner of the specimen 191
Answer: 320
